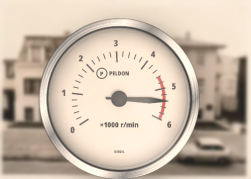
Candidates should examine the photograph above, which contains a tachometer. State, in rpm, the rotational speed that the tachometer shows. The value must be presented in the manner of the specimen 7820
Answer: 5400
